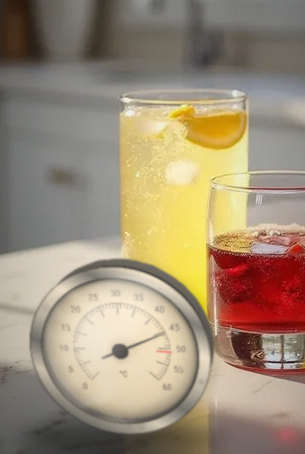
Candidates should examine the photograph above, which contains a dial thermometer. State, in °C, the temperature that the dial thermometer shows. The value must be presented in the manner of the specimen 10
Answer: 45
